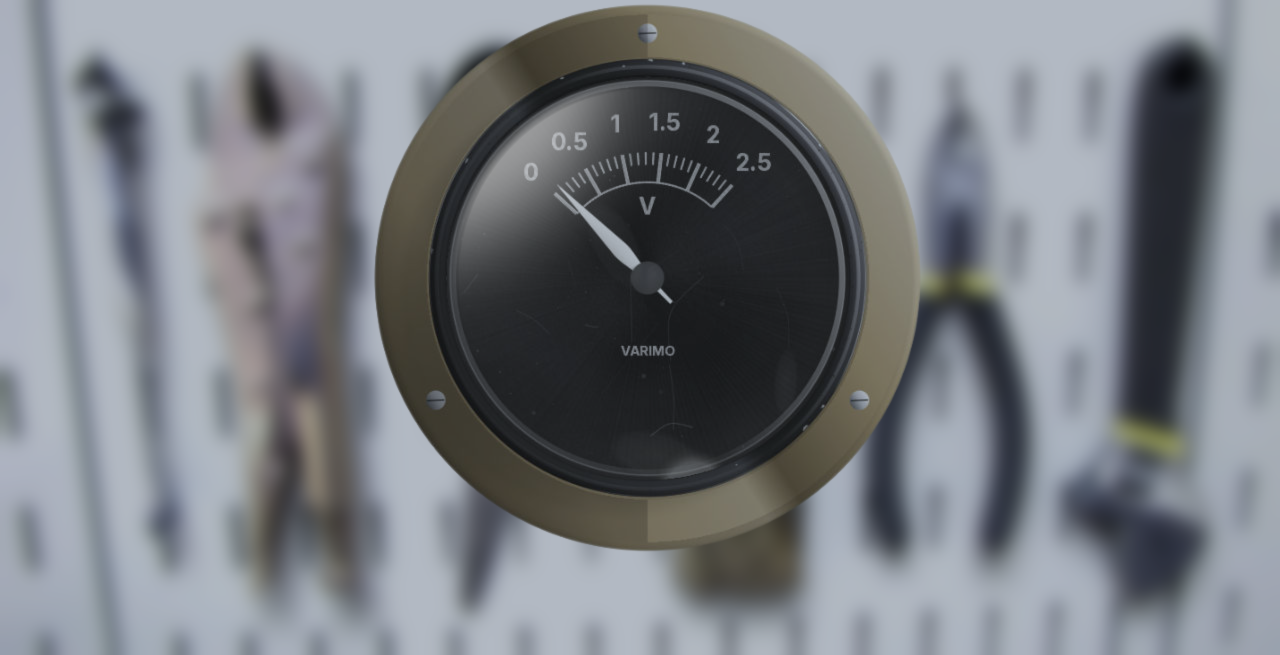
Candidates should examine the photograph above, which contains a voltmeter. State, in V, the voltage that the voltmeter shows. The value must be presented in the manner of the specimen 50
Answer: 0.1
